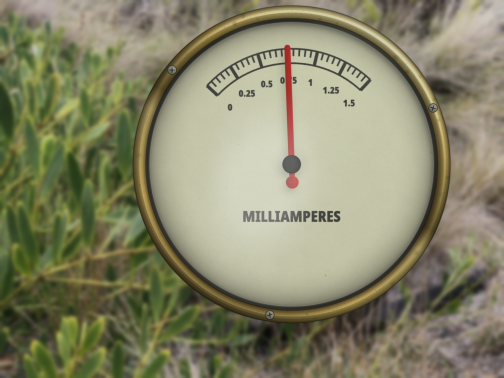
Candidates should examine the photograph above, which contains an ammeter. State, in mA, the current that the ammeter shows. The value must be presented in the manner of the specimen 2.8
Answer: 0.75
